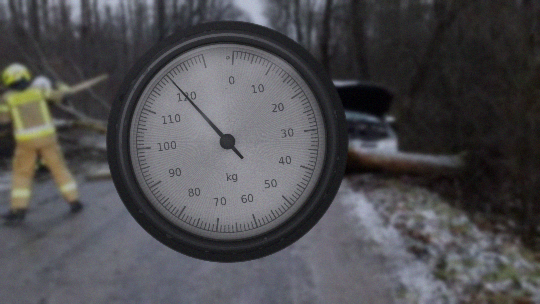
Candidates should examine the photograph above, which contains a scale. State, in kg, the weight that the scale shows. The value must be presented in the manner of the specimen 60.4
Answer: 120
